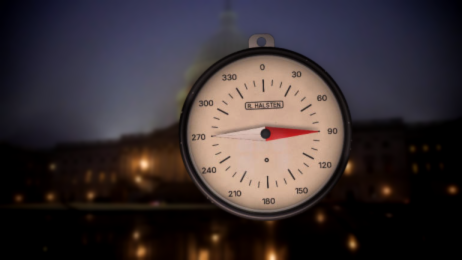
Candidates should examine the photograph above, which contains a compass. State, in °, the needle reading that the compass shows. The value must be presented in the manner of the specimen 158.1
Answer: 90
